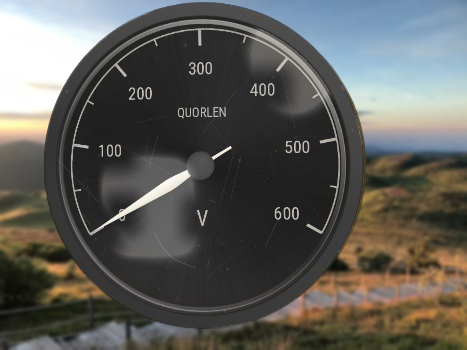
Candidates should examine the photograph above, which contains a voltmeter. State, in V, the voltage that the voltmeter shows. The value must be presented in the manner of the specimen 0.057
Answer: 0
